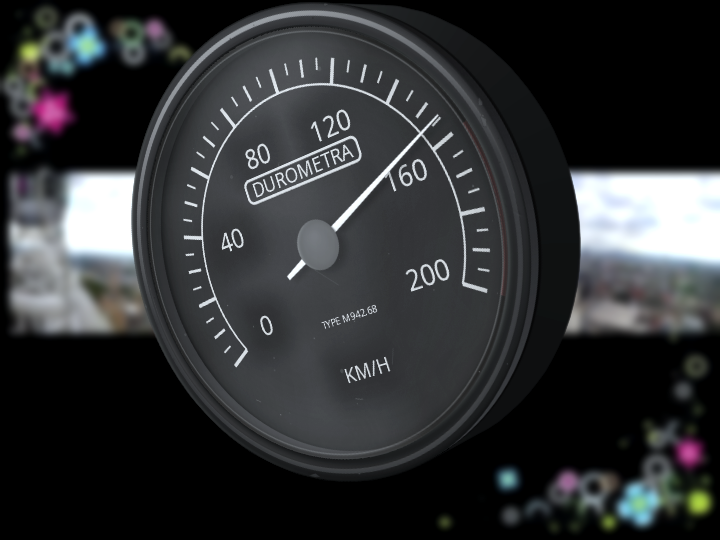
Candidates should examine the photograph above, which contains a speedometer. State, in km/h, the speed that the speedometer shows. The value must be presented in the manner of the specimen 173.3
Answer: 155
